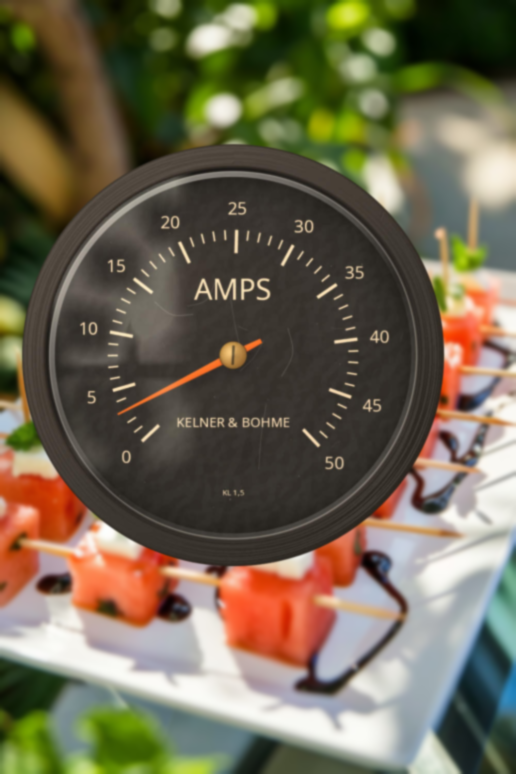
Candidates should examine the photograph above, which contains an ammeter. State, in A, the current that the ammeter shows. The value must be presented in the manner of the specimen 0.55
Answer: 3
